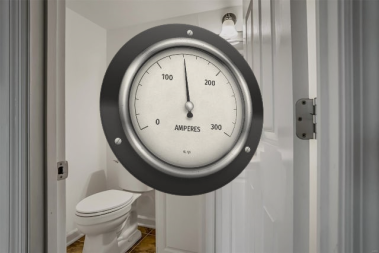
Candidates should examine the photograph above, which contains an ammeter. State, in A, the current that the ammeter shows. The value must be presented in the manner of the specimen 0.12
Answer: 140
